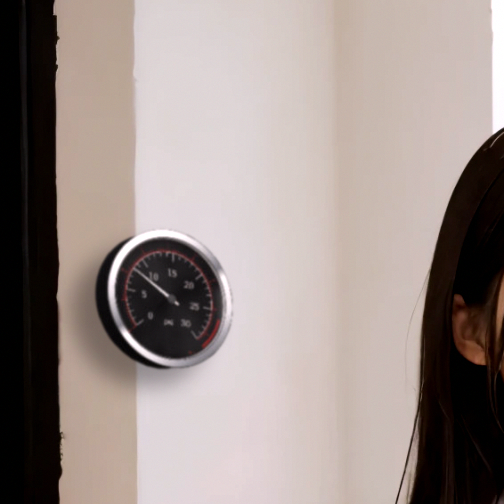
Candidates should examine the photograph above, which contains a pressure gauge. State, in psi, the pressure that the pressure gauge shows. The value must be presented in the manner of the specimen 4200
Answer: 8
